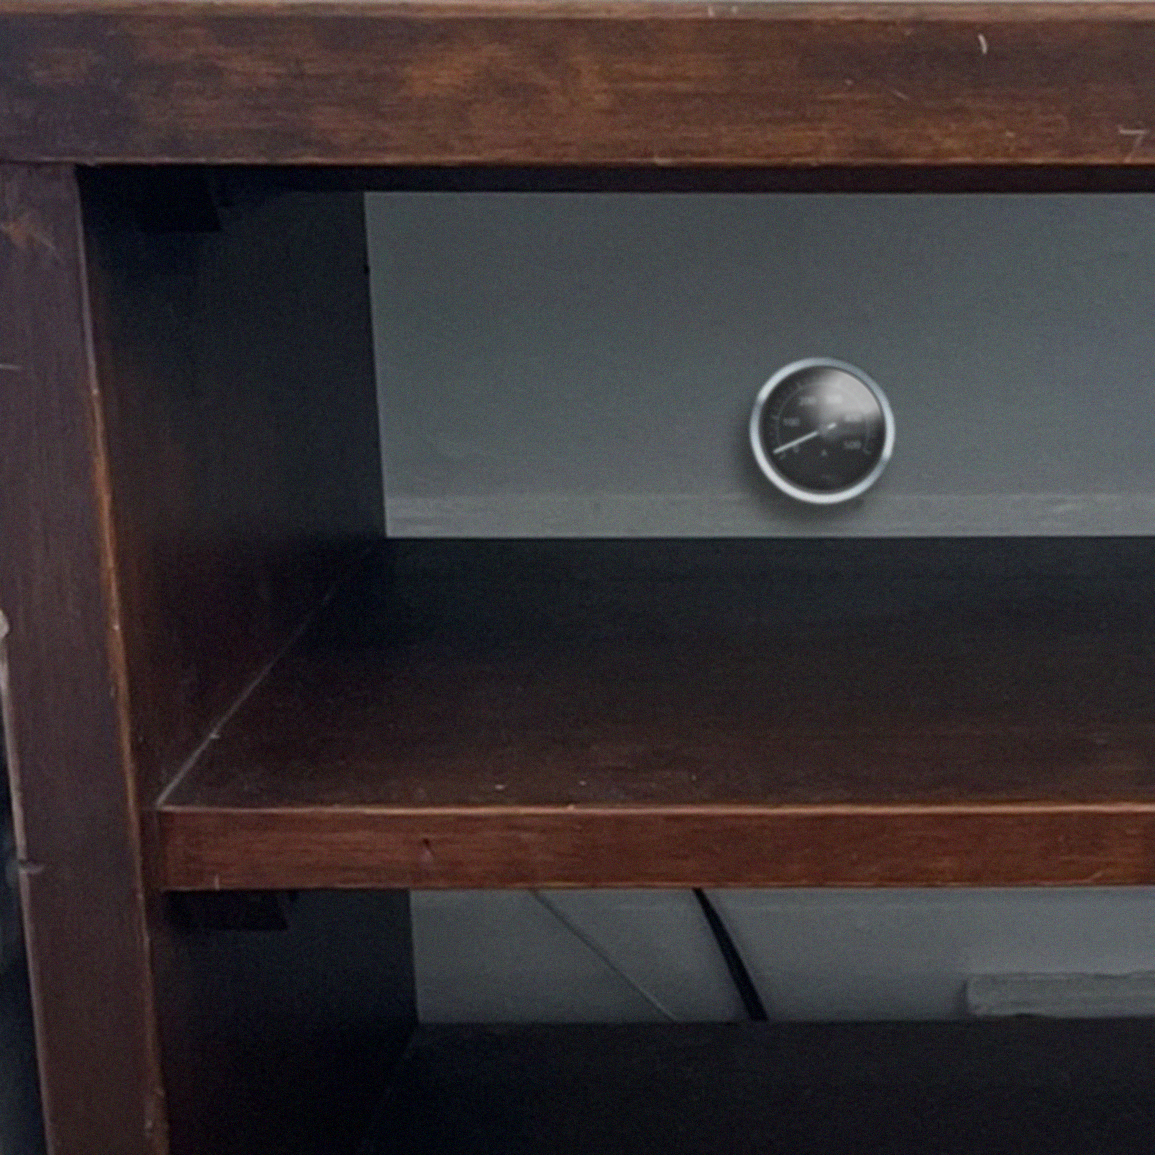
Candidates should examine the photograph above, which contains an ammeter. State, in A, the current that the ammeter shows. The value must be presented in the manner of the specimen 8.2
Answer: 20
